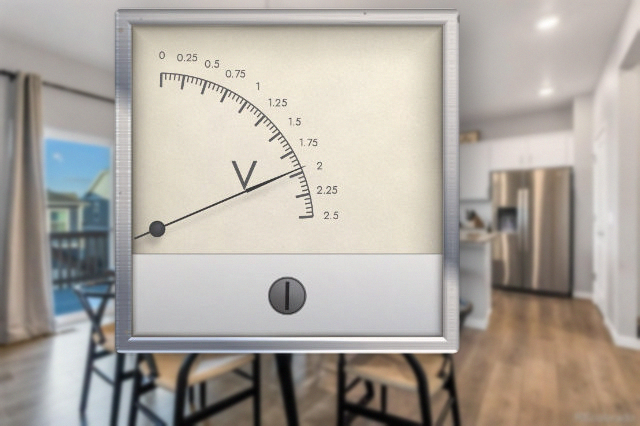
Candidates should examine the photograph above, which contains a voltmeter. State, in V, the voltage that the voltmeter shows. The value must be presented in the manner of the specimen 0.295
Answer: 1.95
